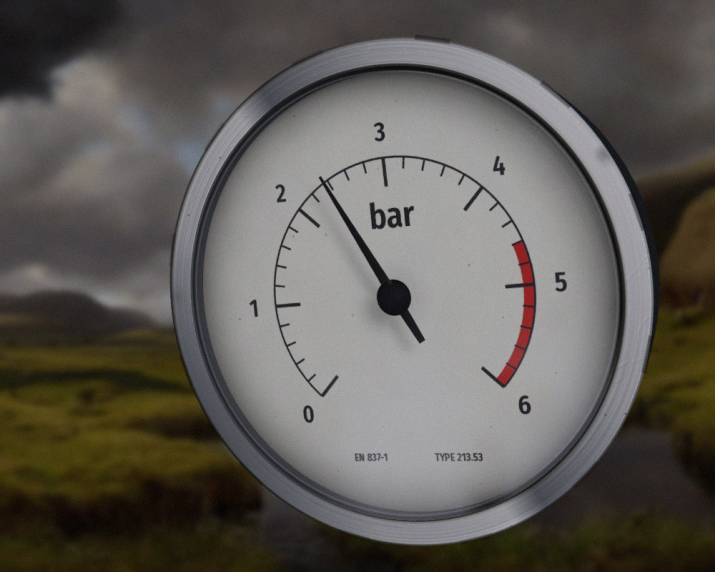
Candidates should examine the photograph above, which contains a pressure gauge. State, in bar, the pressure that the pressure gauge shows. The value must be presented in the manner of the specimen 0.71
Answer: 2.4
